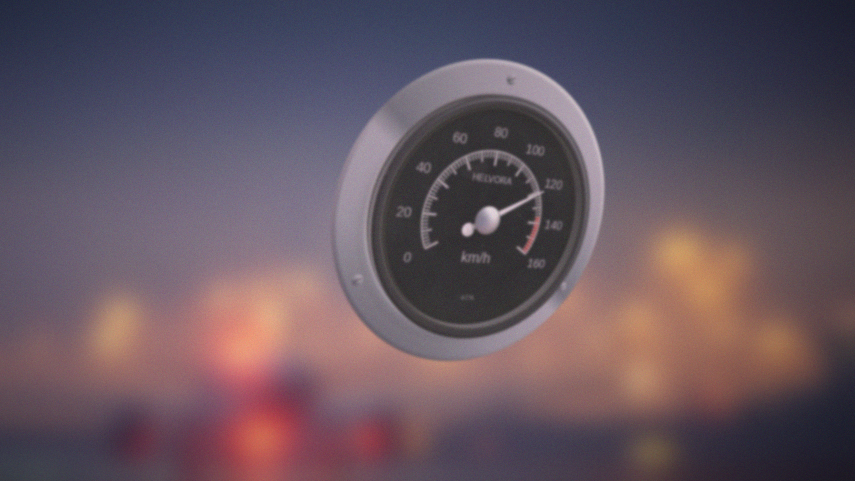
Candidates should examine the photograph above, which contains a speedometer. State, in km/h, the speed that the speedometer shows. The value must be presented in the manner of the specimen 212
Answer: 120
